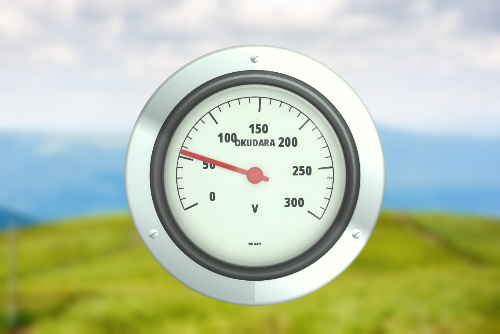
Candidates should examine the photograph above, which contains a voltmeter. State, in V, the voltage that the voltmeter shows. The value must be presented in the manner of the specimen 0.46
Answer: 55
